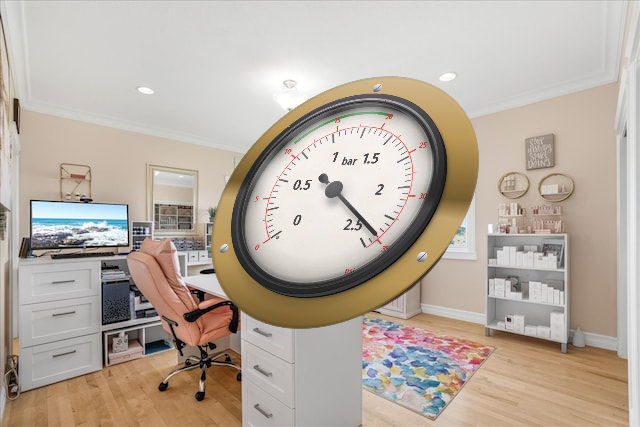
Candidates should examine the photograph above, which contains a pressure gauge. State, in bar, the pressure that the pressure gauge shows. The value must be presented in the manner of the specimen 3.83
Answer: 2.4
